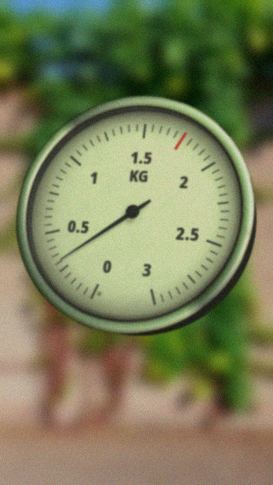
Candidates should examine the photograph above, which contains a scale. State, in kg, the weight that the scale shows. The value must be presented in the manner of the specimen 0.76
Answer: 0.3
